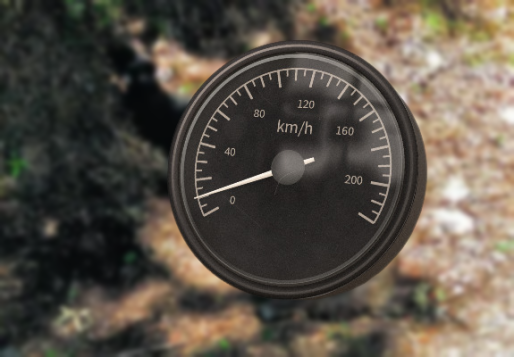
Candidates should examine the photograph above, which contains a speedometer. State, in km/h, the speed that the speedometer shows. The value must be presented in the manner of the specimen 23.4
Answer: 10
